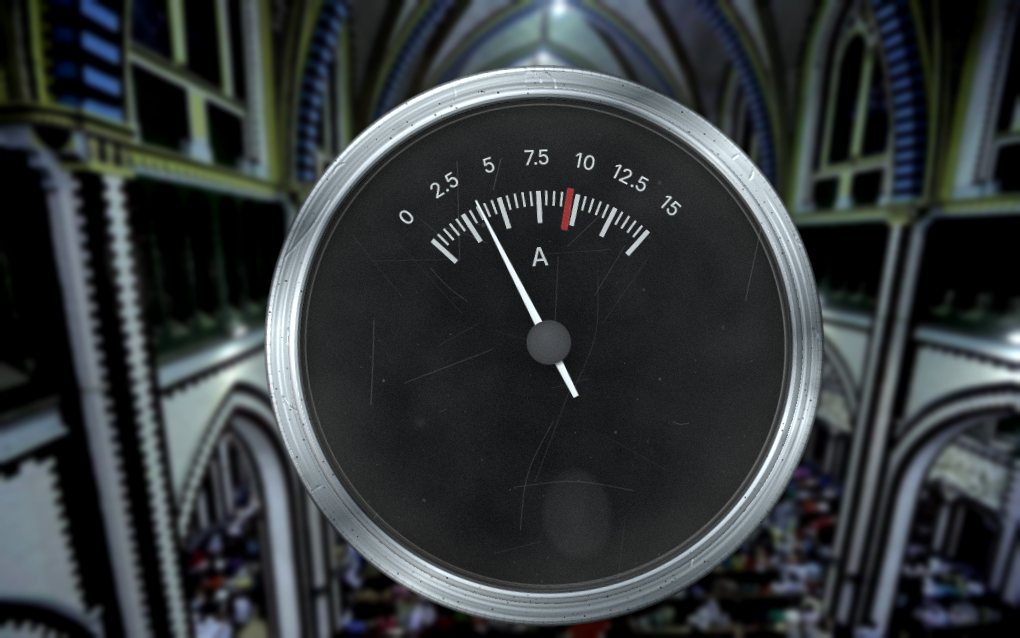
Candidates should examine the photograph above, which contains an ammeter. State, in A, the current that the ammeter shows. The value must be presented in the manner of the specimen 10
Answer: 3.5
